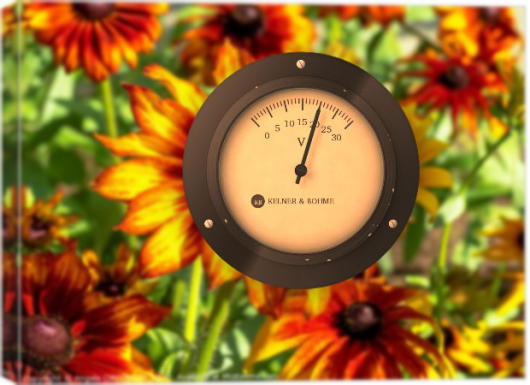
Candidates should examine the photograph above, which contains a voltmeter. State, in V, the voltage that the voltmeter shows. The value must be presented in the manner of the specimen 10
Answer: 20
